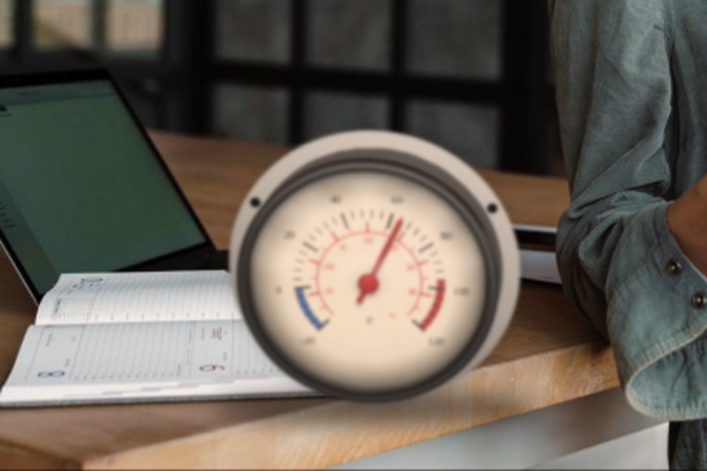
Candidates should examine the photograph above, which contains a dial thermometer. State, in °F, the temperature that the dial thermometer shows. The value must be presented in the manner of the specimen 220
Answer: 64
